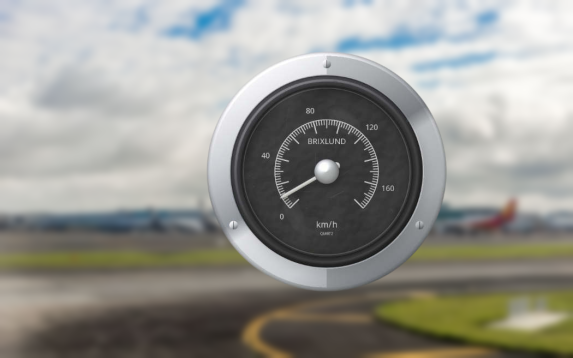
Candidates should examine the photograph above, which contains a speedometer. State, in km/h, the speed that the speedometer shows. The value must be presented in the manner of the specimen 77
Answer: 10
